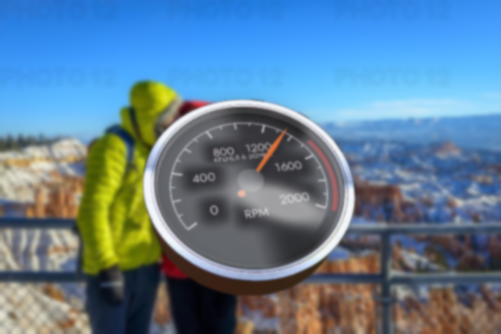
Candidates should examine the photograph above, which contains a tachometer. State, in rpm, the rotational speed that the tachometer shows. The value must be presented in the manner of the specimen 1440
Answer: 1350
